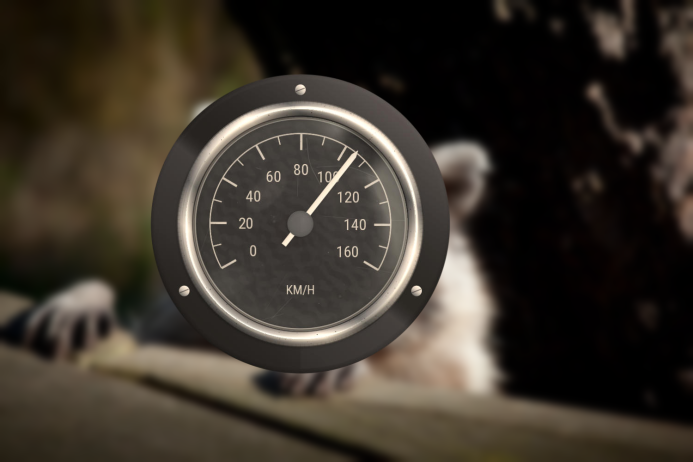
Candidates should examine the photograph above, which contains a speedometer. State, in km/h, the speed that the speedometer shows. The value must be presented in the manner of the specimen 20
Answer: 105
